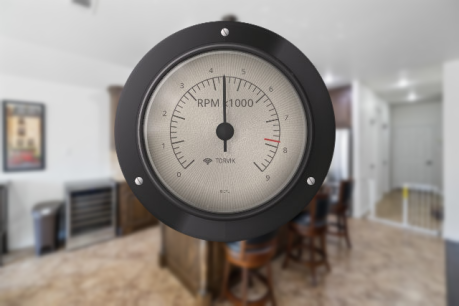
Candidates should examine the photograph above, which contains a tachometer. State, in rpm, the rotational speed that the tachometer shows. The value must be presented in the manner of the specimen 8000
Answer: 4400
